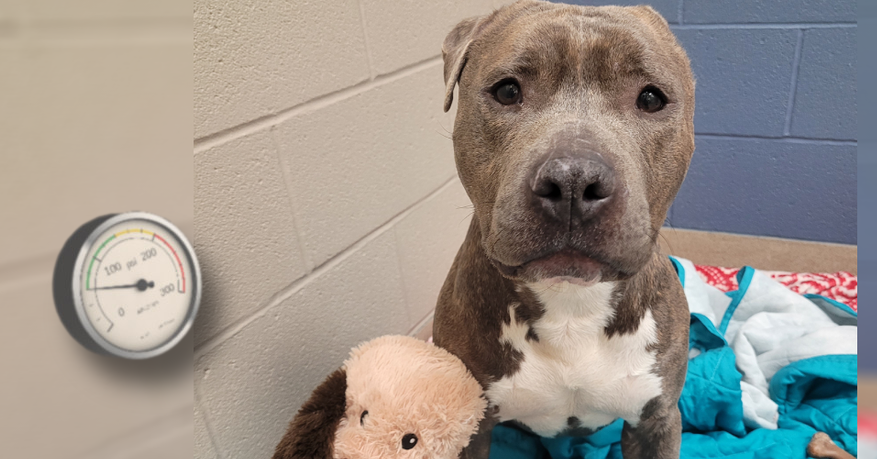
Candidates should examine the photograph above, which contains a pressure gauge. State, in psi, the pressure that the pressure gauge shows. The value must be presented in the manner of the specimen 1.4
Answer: 60
